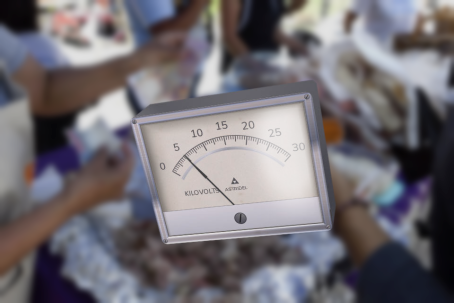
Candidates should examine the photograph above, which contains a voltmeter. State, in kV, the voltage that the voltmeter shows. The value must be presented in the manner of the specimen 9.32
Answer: 5
